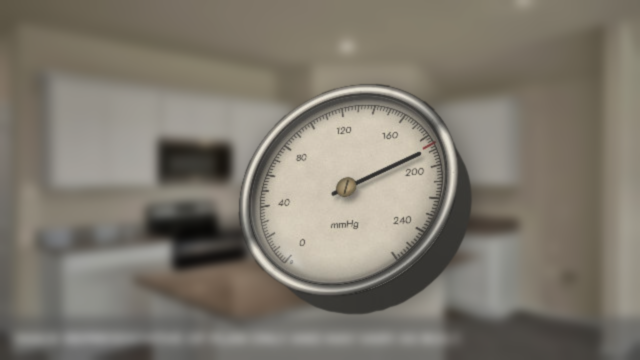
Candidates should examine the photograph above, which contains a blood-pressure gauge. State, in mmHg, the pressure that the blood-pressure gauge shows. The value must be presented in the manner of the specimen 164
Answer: 190
